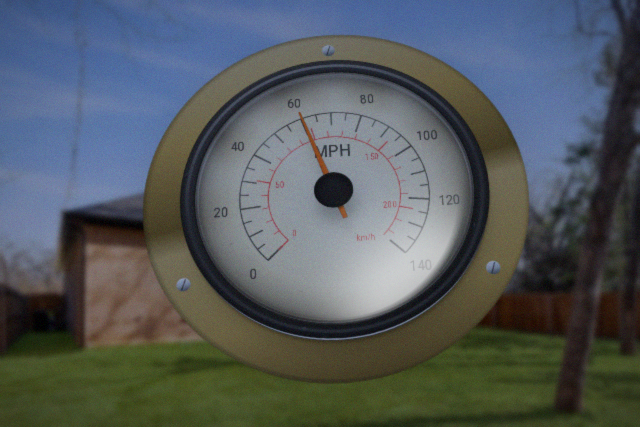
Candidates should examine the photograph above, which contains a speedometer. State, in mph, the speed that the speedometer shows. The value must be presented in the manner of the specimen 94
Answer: 60
